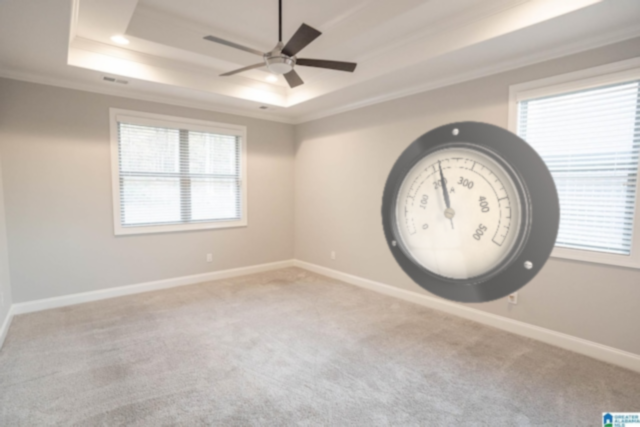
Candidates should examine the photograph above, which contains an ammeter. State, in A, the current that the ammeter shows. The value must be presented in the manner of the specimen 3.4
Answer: 220
